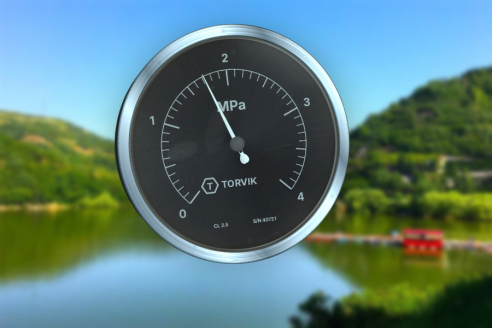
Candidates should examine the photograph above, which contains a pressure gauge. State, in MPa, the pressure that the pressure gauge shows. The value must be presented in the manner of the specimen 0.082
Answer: 1.7
